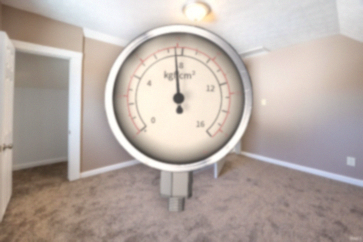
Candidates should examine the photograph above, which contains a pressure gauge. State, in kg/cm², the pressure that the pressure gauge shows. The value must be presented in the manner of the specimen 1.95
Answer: 7.5
